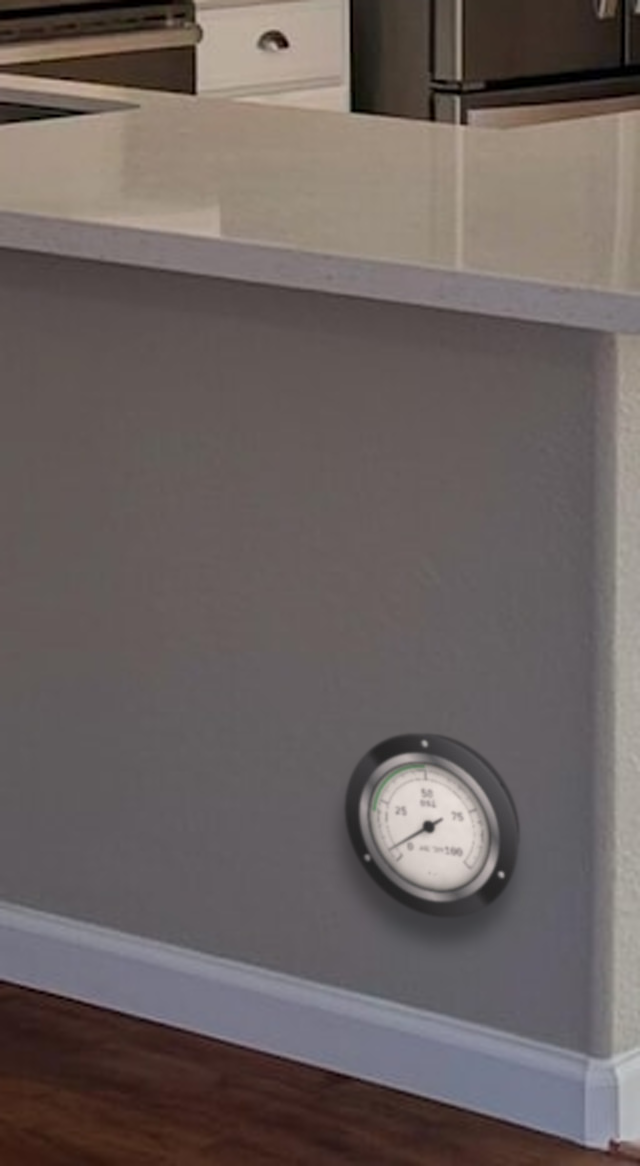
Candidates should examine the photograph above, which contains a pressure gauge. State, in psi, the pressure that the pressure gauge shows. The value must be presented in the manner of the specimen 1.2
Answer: 5
